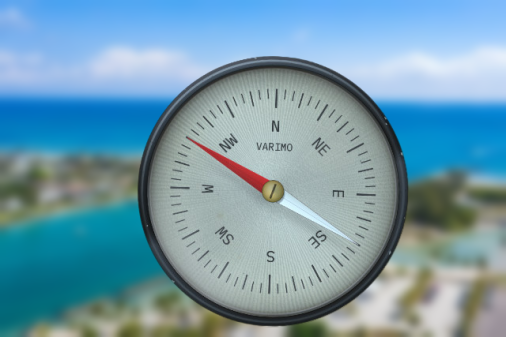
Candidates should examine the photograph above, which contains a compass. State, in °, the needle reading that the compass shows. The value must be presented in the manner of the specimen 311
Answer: 300
